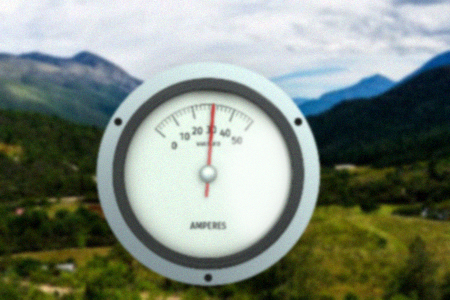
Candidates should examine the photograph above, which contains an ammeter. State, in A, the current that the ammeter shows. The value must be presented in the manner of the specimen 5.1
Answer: 30
